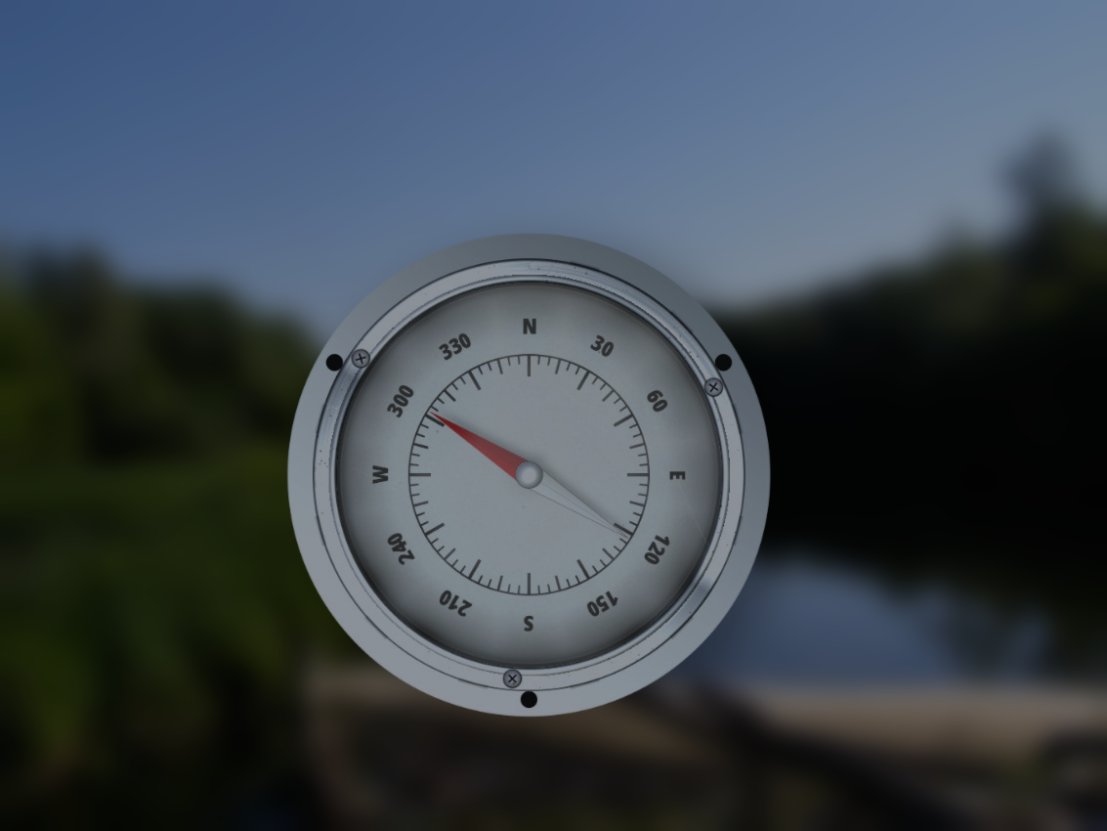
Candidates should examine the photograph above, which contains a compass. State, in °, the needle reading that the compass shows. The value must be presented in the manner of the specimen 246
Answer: 302.5
